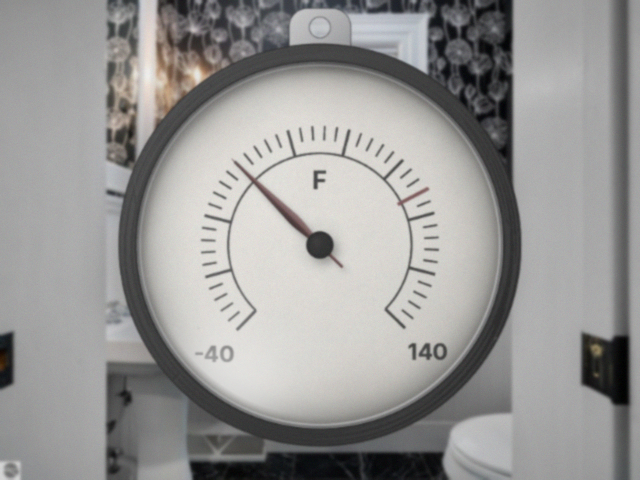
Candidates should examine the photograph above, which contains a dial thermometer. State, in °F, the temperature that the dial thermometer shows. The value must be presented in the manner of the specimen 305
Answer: 20
